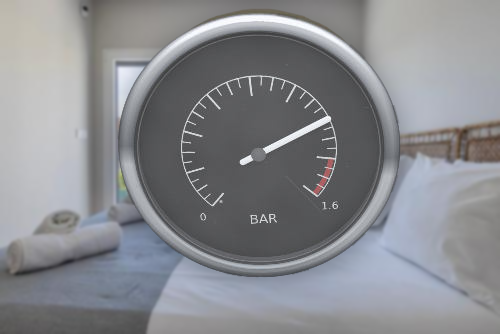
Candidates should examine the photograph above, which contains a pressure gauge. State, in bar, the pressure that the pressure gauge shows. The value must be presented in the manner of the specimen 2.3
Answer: 1.2
